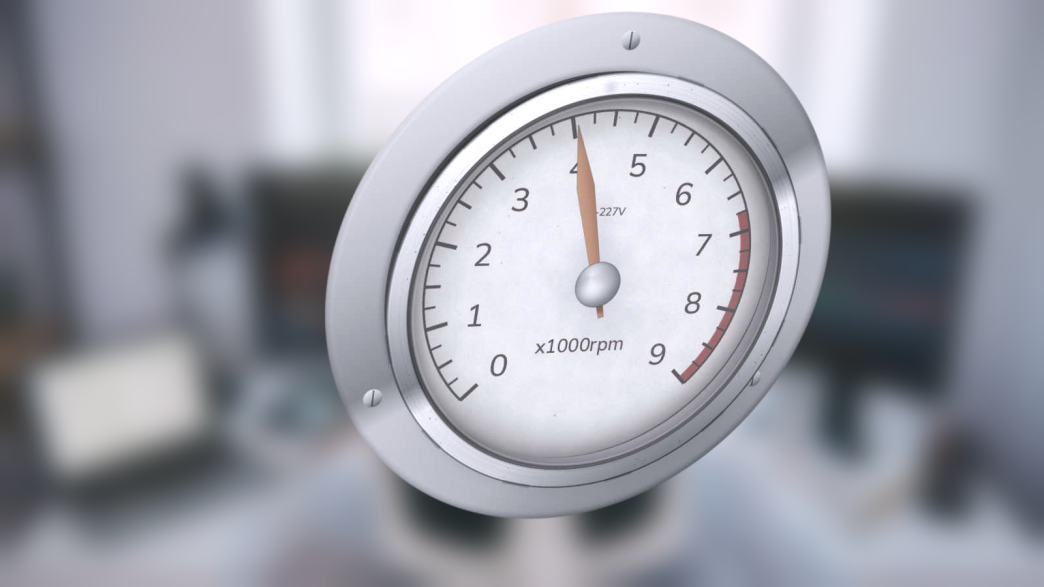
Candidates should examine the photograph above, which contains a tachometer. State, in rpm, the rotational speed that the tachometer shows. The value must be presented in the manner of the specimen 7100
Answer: 4000
